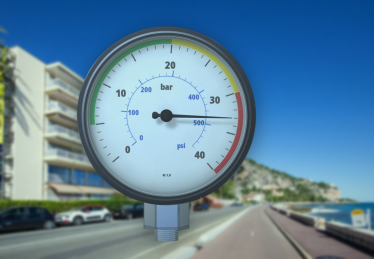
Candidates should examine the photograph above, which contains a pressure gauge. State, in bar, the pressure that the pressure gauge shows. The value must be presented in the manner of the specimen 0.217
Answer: 33
